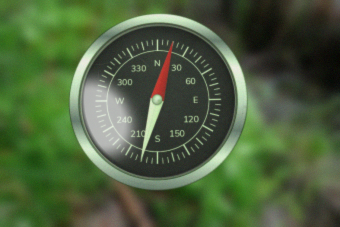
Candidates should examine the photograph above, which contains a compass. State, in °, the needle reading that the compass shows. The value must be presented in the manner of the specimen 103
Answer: 15
